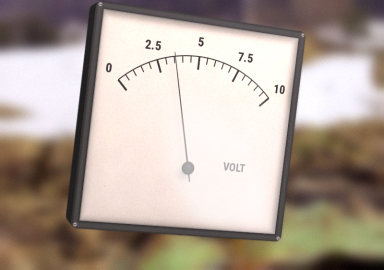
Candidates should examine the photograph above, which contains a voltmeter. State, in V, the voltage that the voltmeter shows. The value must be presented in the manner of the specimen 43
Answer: 3.5
